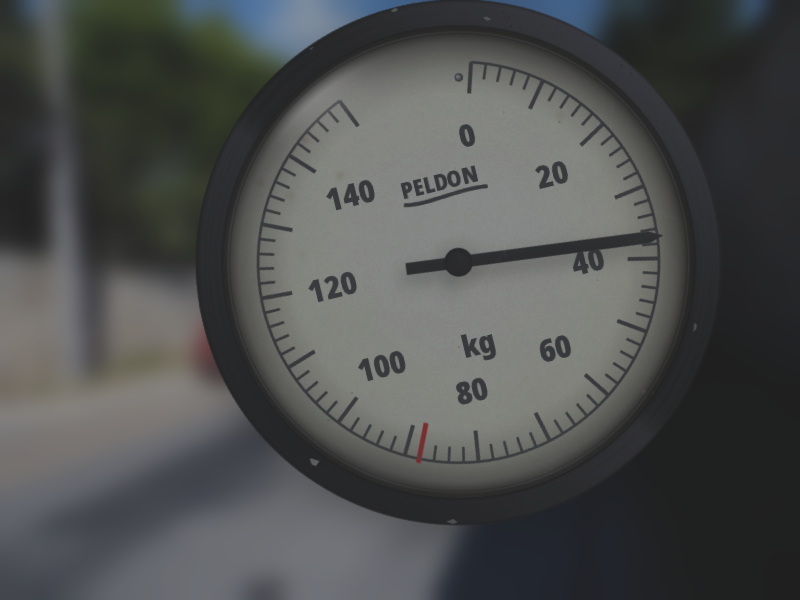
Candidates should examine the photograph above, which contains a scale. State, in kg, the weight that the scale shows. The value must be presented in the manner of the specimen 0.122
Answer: 37
